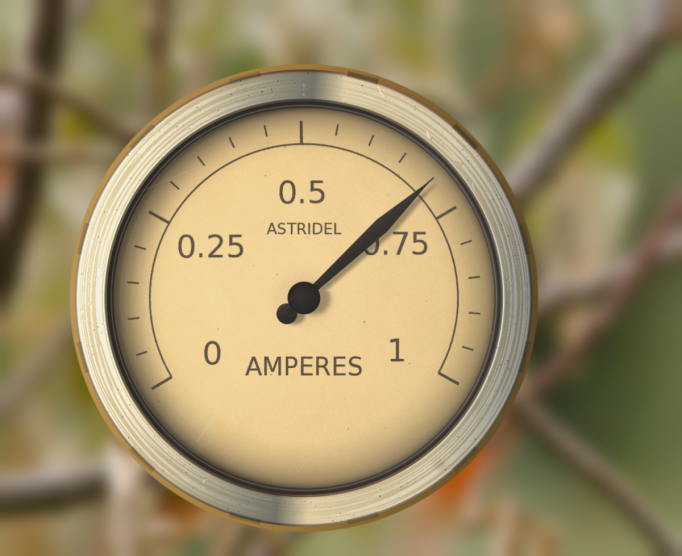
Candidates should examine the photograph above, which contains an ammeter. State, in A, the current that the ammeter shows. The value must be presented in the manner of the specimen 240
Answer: 0.7
